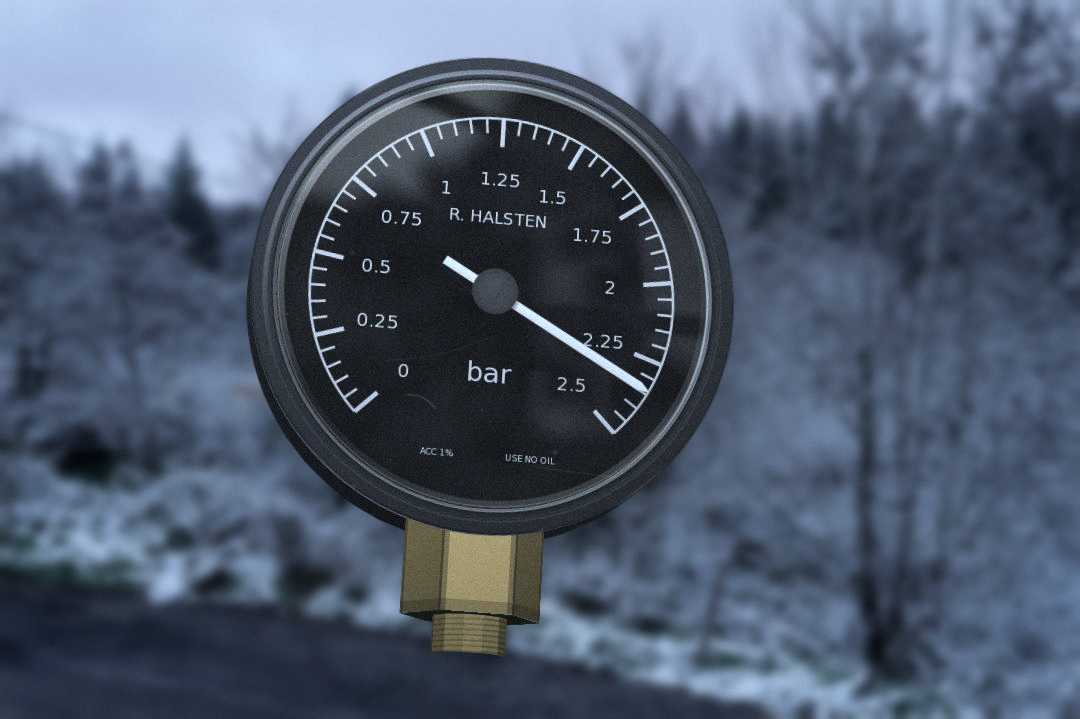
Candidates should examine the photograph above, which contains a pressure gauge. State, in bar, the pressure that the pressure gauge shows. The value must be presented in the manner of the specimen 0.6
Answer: 2.35
